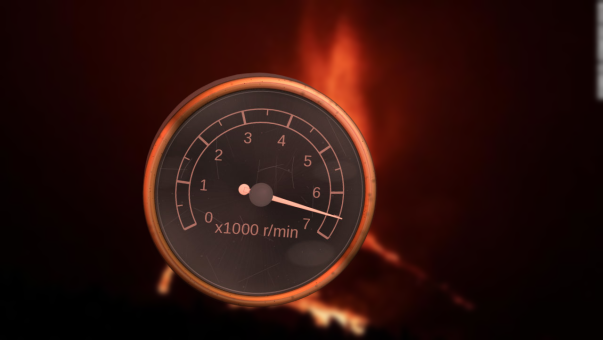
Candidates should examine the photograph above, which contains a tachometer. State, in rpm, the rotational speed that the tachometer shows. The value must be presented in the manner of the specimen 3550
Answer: 6500
